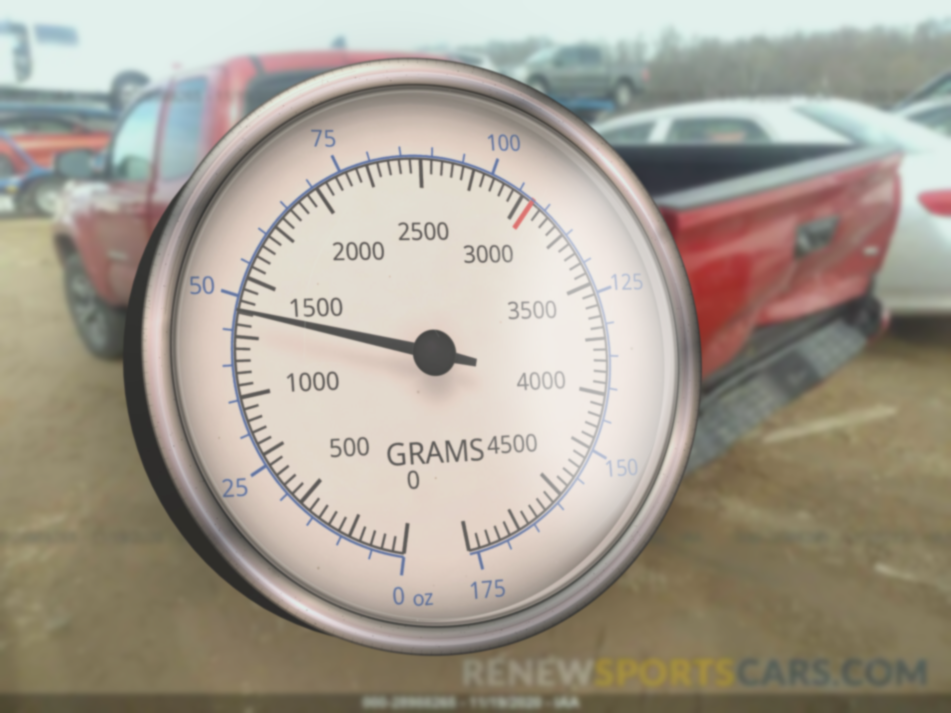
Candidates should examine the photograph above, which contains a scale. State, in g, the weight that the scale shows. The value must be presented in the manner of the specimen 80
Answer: 1350
